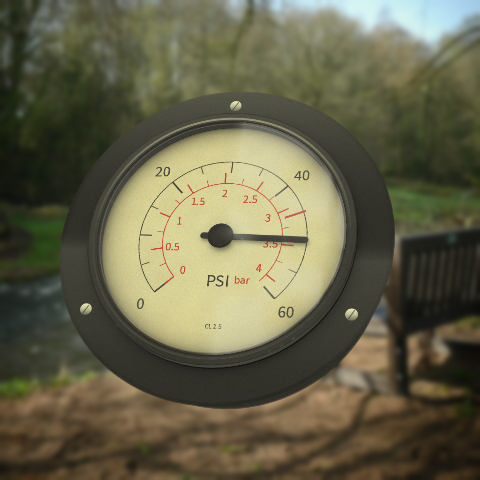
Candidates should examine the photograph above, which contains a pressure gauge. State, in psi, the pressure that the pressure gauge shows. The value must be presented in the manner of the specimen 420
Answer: 50
